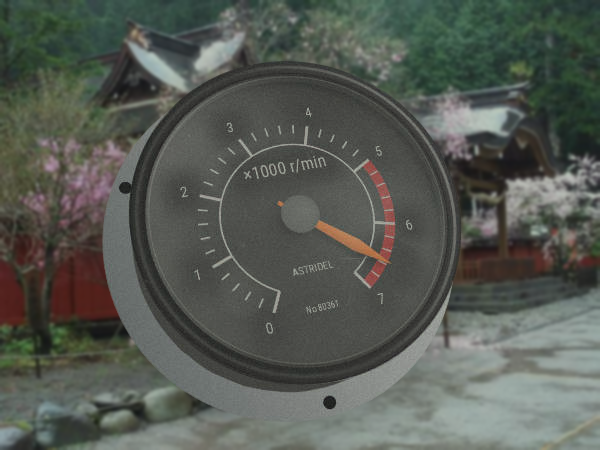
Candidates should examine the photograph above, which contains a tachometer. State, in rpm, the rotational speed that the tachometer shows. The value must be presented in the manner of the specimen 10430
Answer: 6600
